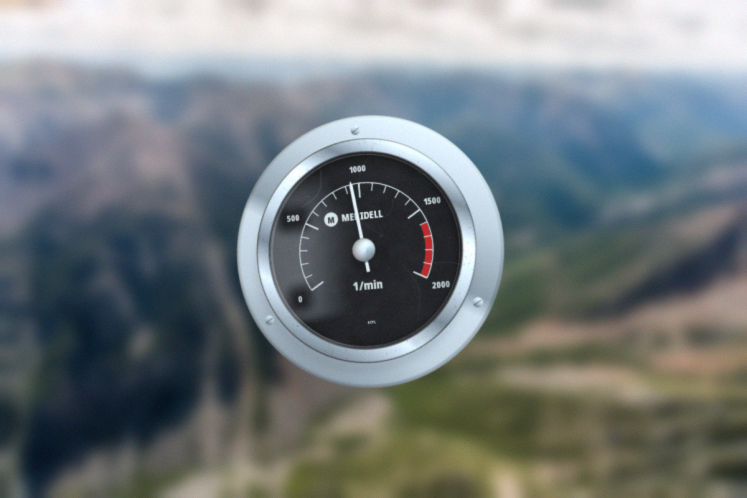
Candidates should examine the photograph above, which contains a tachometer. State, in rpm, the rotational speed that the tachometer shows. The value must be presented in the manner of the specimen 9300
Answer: 950
